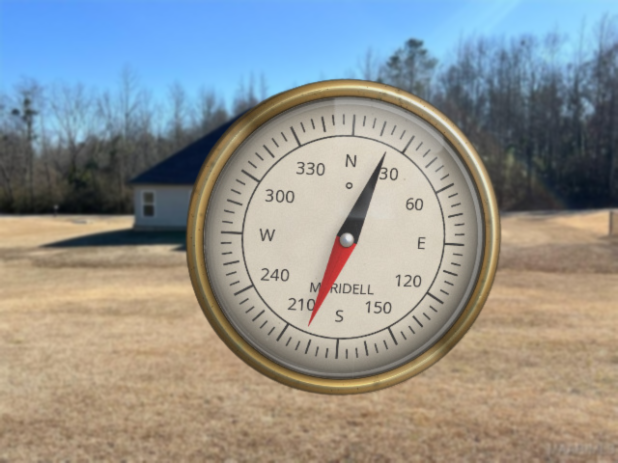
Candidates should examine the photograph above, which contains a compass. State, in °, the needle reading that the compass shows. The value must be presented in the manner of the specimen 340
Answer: 200
